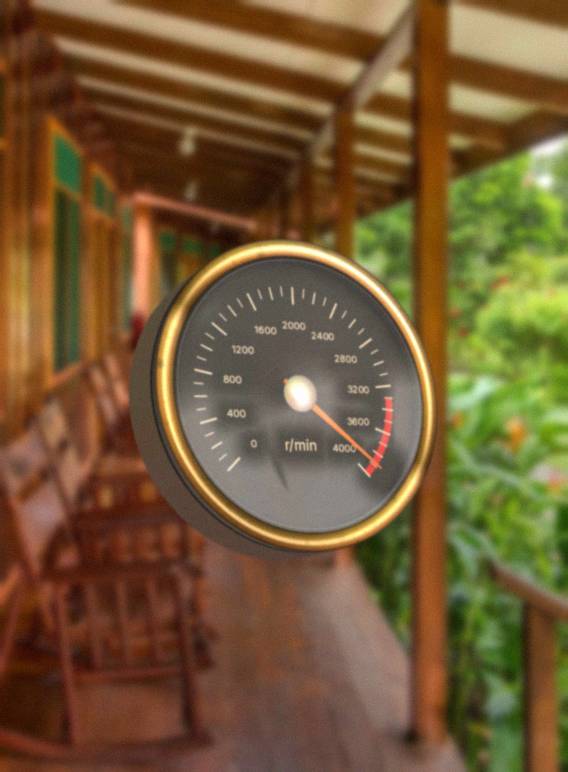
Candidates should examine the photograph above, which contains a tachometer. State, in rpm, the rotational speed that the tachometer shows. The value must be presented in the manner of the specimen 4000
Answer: 3900
